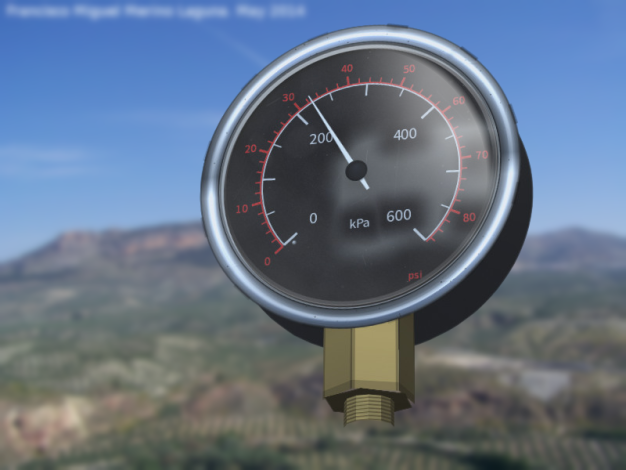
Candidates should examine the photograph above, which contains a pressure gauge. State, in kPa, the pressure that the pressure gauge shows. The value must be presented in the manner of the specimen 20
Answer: 225
